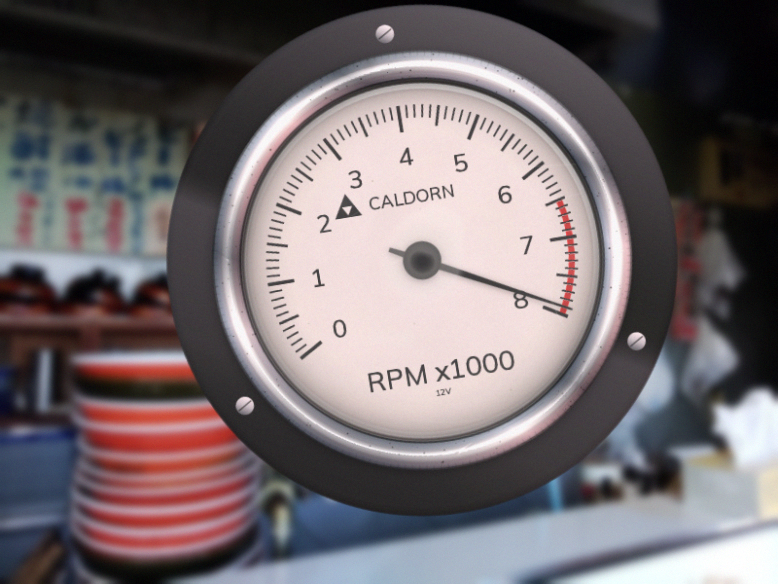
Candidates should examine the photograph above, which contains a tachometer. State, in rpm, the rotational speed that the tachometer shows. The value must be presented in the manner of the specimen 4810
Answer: 7900
